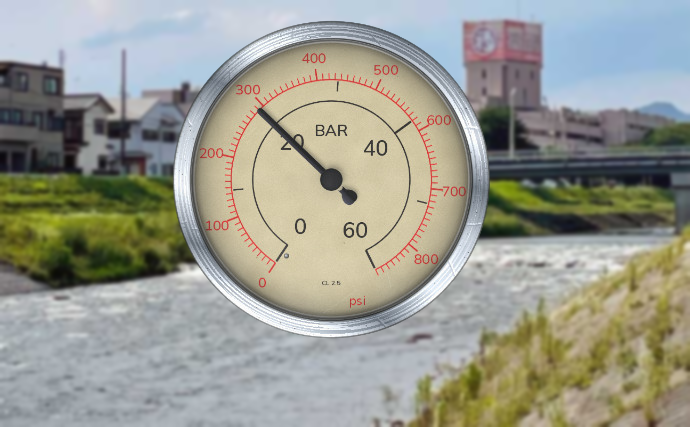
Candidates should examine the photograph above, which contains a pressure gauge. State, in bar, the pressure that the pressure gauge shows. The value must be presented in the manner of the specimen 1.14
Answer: 20
